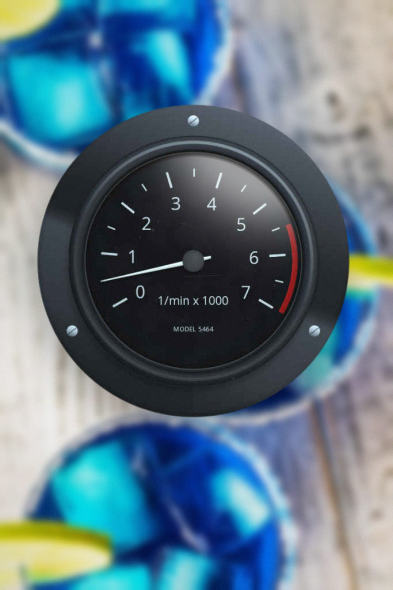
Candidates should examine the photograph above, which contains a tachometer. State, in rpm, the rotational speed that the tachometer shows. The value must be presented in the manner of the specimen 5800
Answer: 500
